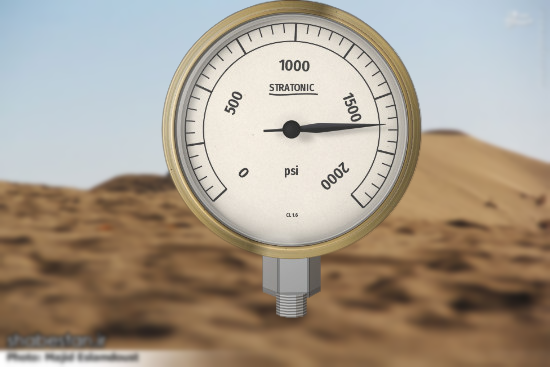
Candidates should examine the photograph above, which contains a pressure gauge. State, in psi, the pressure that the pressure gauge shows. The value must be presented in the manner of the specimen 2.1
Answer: 1625
